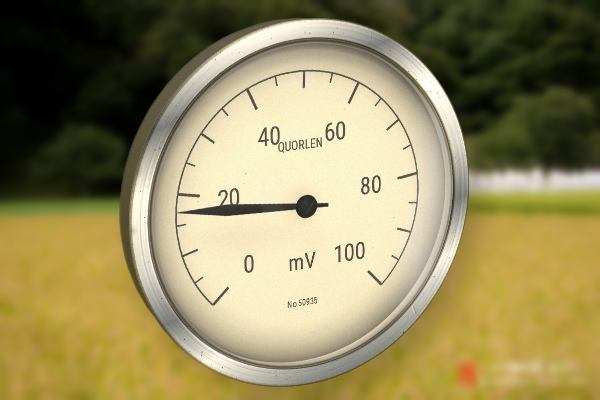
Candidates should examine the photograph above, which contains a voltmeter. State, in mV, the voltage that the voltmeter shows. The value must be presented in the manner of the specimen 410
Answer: 17.5
